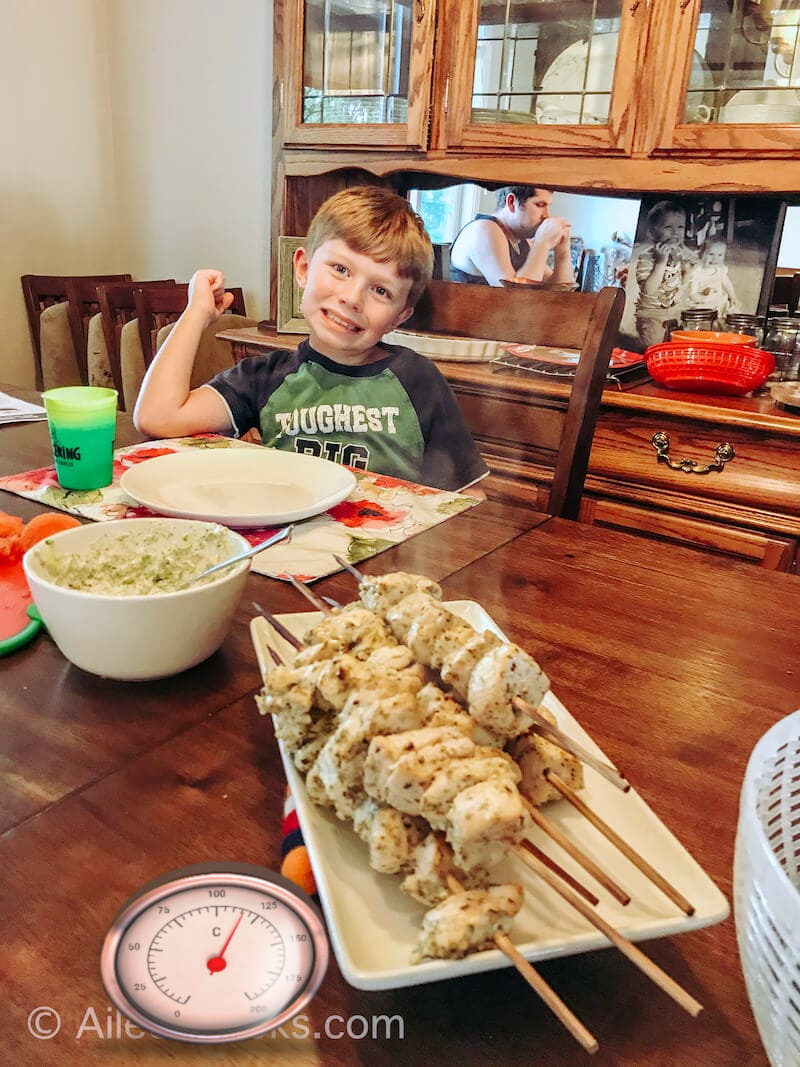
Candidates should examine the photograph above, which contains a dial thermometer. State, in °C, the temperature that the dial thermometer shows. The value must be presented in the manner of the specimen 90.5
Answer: 115
